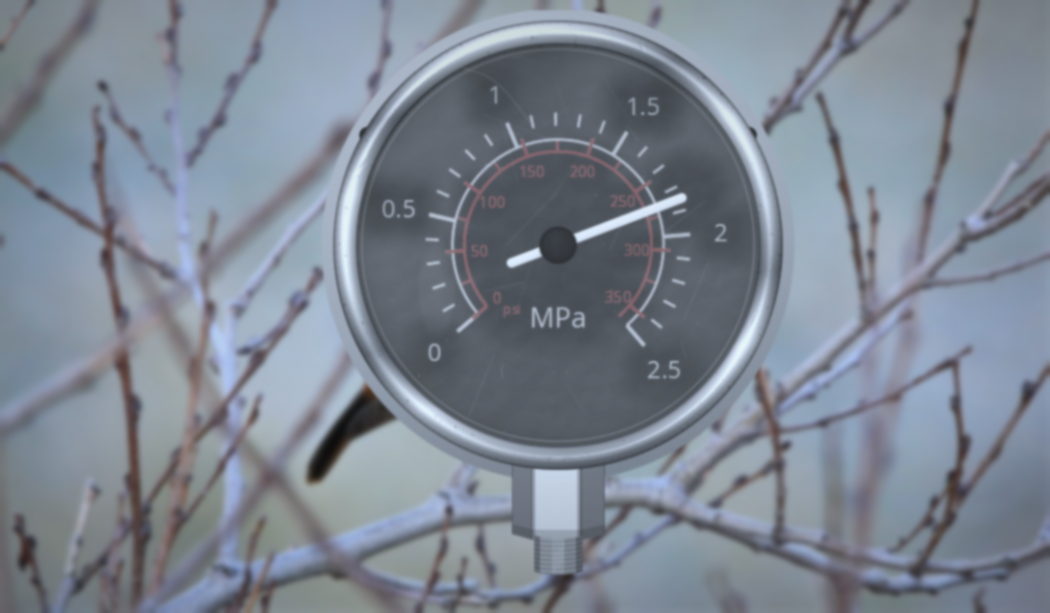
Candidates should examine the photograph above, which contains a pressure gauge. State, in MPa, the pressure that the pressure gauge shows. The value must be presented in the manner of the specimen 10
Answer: 1.85
